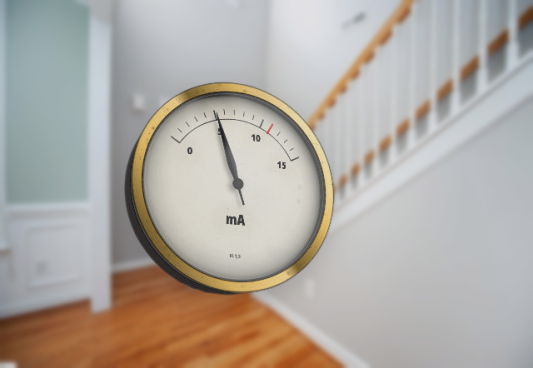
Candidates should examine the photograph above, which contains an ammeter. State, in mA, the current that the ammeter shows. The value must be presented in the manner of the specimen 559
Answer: 5
